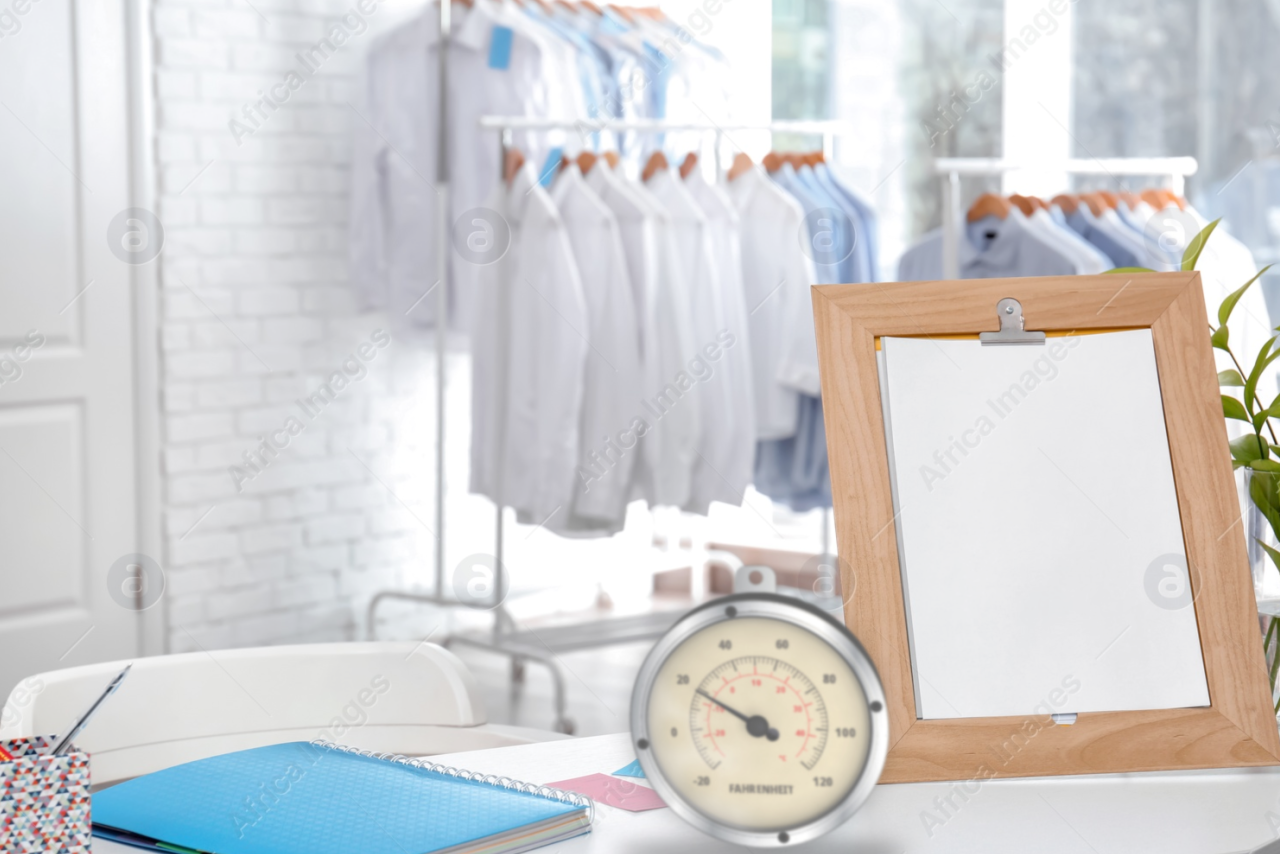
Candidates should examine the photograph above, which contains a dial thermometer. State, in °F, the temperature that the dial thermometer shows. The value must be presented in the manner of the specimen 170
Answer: 20
